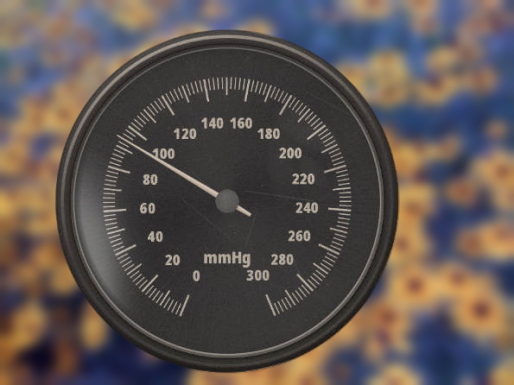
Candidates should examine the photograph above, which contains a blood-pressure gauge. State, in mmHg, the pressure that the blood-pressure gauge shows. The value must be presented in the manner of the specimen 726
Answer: 94
